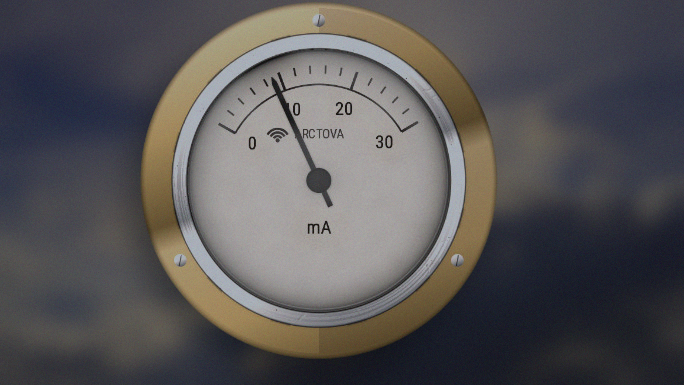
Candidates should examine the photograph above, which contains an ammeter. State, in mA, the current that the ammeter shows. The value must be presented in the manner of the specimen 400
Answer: 9
